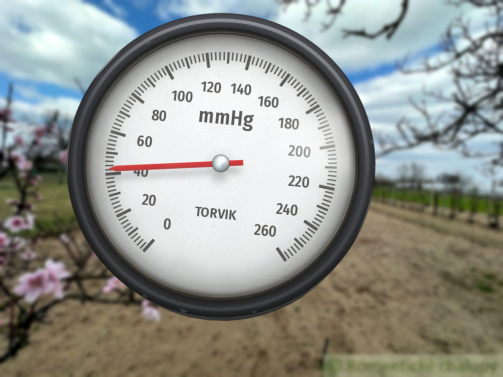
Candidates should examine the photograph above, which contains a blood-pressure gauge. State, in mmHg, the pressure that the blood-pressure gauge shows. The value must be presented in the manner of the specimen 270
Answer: 42
